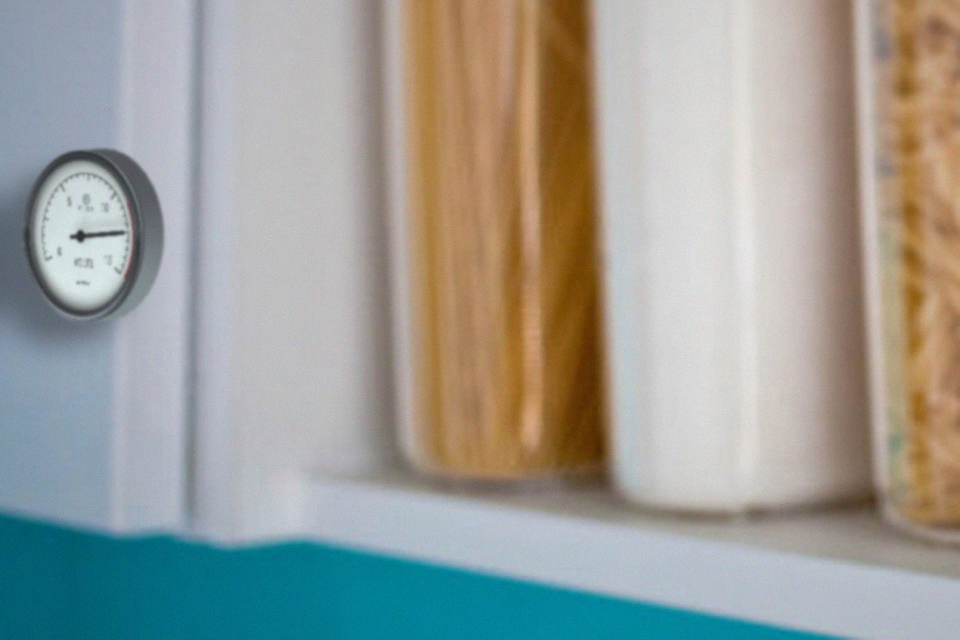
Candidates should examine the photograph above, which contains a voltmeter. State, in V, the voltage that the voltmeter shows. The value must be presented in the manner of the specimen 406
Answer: 12.5
